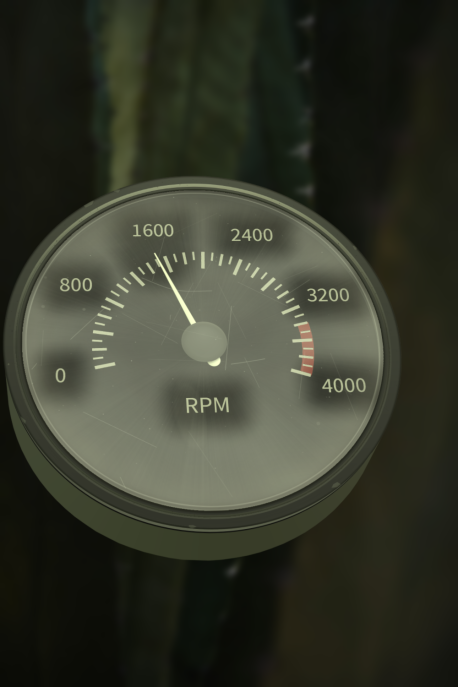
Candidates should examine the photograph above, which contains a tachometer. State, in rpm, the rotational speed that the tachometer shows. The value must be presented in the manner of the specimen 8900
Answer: 1500
